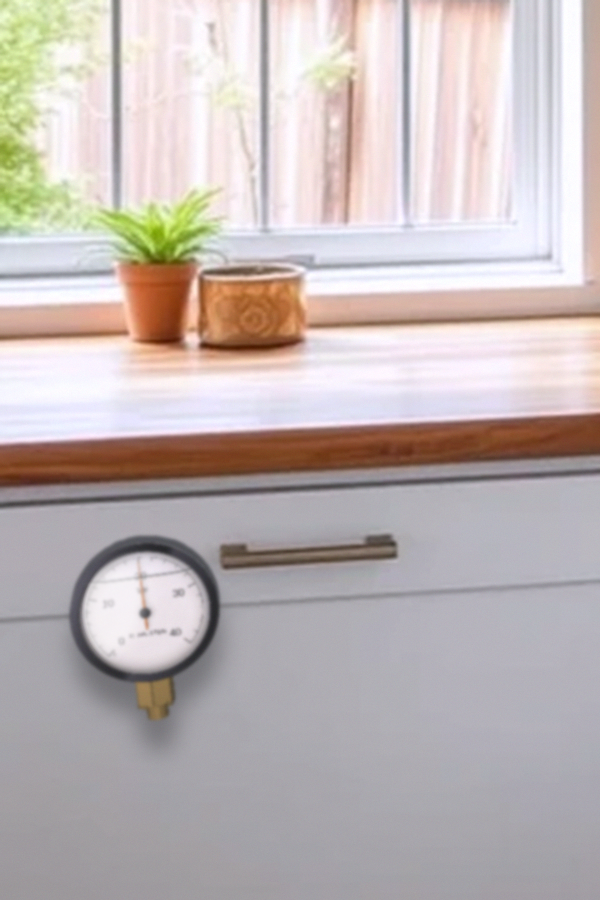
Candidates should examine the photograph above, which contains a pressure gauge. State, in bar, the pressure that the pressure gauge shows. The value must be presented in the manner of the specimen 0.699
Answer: 20
